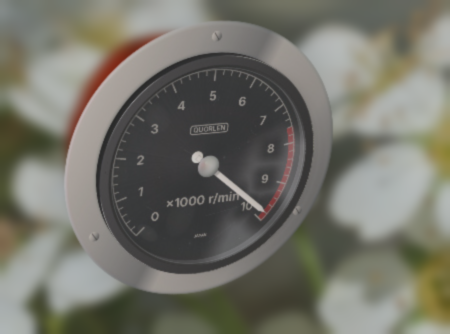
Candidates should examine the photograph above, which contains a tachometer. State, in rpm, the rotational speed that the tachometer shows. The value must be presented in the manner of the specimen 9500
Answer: 9800
